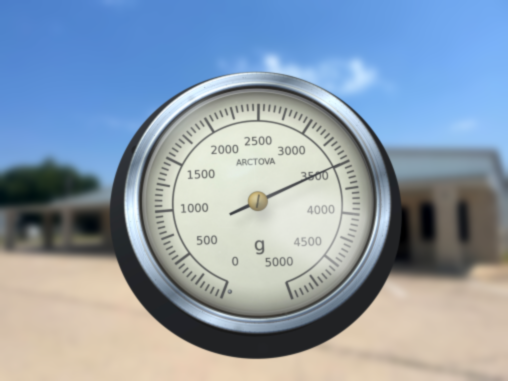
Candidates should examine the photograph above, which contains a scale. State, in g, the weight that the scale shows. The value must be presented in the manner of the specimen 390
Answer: 3500
